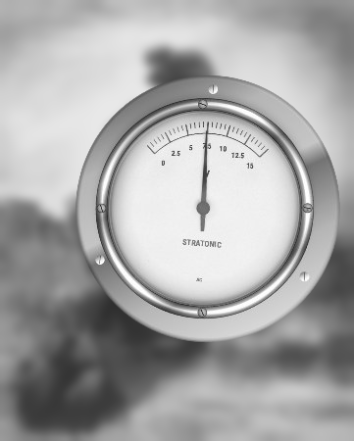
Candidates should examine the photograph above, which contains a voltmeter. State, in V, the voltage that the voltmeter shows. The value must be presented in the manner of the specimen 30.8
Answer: 7.5
